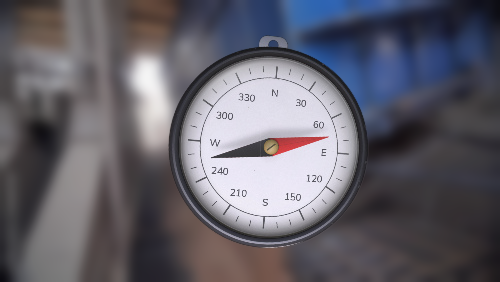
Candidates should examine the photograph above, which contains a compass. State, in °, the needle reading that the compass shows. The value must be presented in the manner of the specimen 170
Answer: 75
